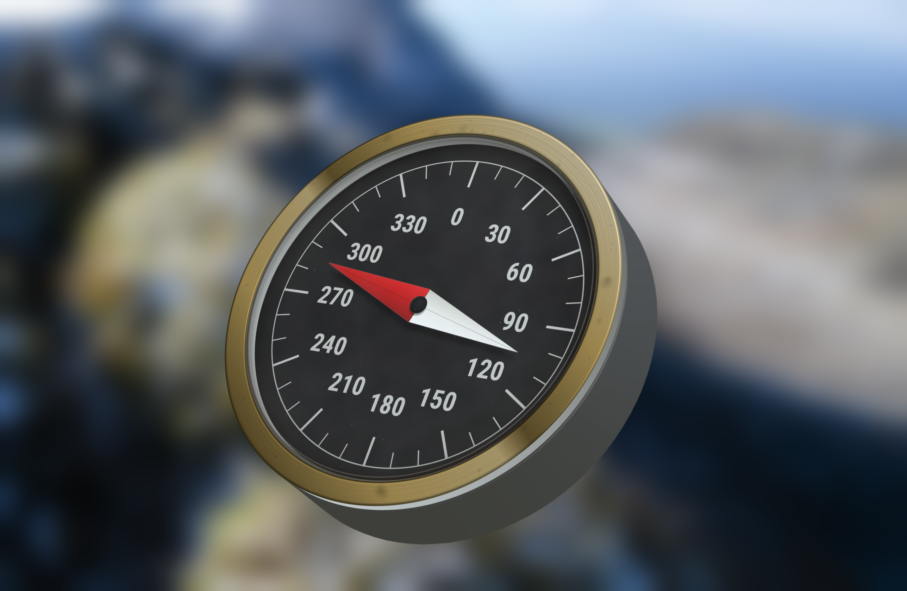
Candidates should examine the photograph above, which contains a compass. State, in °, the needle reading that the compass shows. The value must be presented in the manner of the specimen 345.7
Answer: 285
